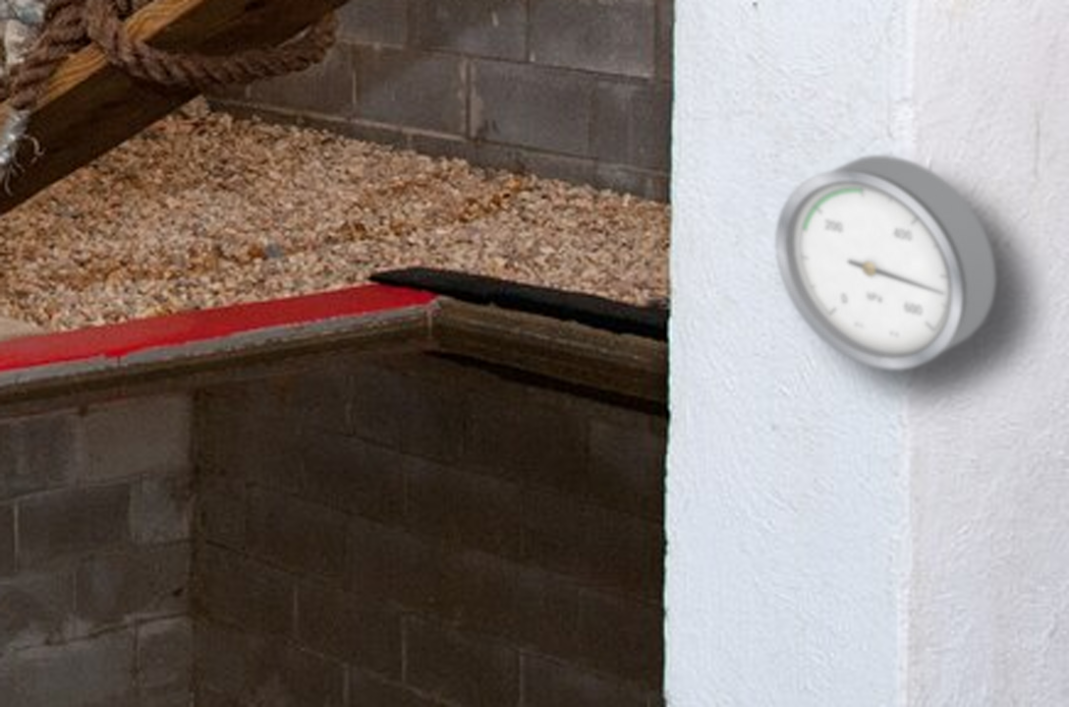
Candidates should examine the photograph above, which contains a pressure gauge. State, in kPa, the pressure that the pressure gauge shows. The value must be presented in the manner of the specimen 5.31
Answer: 525
